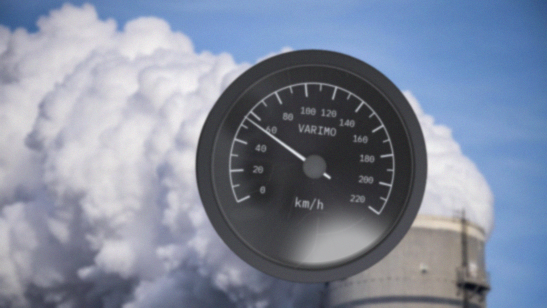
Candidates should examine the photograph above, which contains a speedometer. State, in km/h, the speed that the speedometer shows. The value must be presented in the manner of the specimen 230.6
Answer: 55
